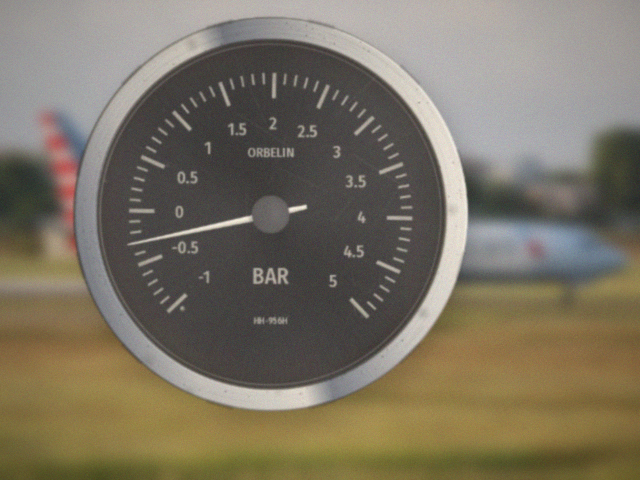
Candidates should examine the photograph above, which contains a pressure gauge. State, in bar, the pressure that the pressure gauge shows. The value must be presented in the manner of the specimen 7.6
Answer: -0.3
